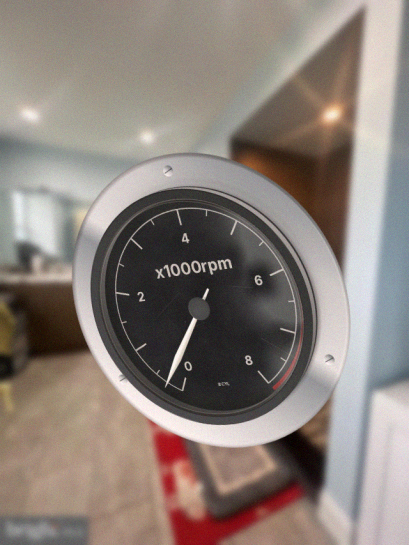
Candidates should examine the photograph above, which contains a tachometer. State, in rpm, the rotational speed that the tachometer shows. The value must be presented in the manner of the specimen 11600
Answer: 250
